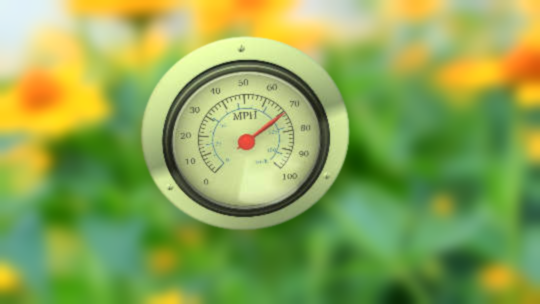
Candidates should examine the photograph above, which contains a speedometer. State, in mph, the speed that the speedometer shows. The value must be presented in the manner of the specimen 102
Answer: 70
